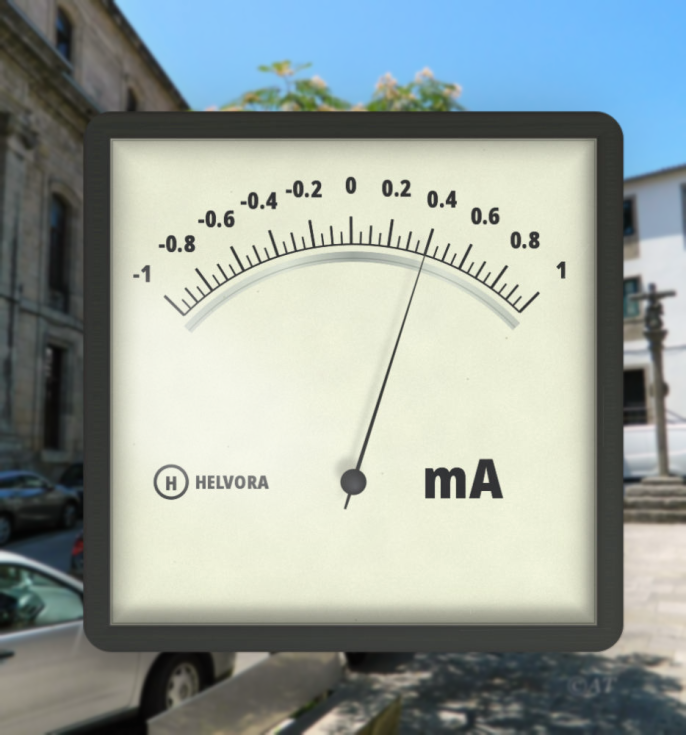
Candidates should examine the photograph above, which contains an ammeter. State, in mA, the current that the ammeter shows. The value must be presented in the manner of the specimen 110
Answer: 0.4
